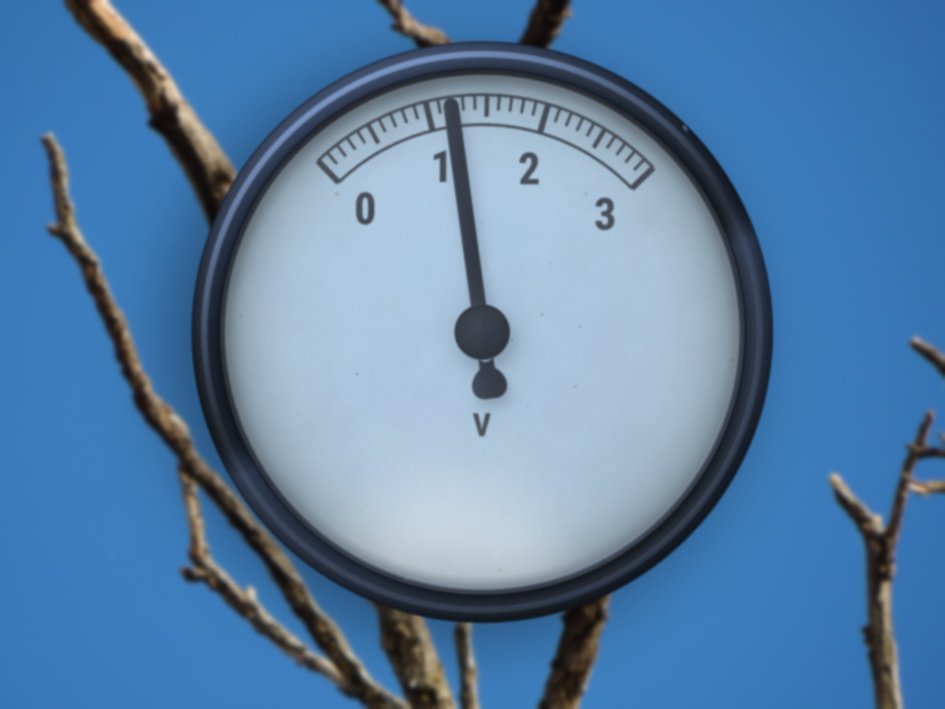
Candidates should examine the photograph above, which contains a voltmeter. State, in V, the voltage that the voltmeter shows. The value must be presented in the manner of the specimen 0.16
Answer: 1.2
